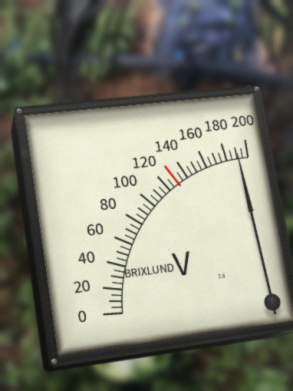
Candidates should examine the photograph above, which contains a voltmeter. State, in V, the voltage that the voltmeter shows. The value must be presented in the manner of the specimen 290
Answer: 190
